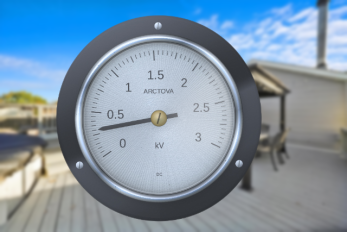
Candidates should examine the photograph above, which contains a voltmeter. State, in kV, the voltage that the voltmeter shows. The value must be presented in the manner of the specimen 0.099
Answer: 0.3
